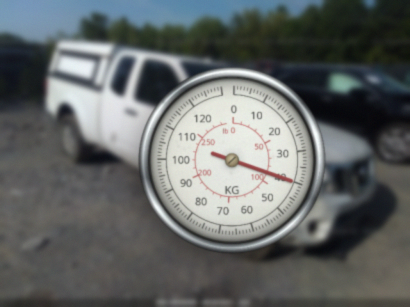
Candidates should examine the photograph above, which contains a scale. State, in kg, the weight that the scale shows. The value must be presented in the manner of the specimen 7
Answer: 40
